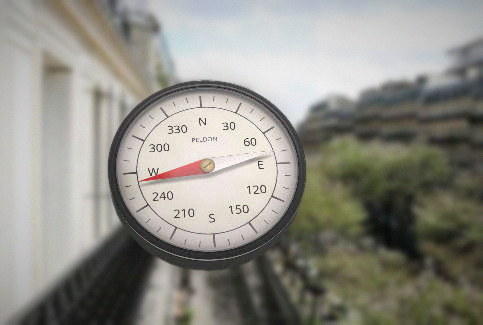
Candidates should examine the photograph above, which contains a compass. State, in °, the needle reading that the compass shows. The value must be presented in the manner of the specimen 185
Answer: 260
